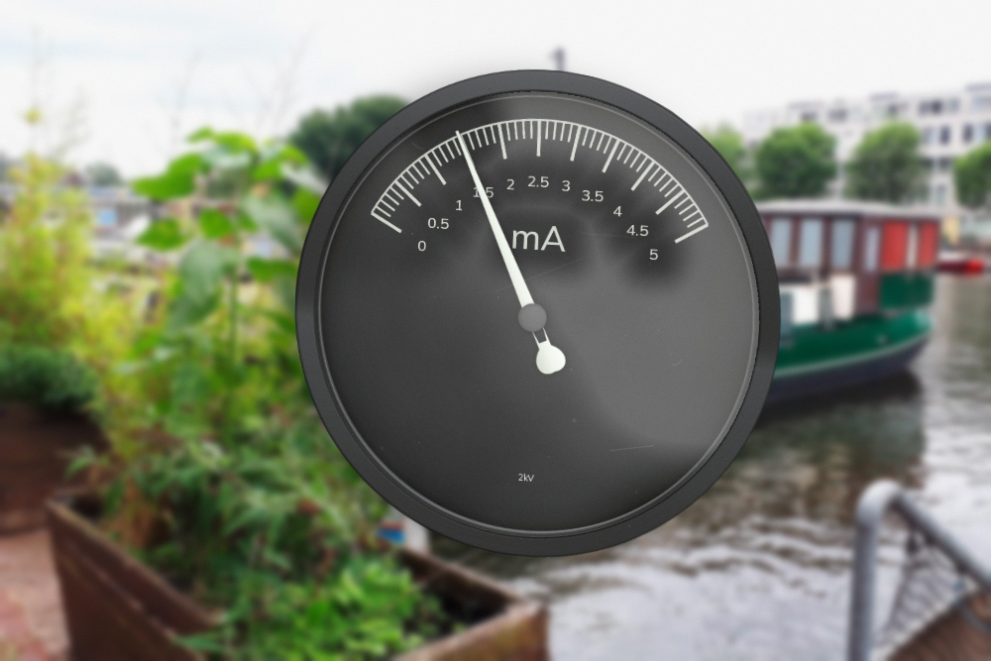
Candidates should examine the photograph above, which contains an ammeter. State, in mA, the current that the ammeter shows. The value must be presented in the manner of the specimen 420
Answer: 1.5
